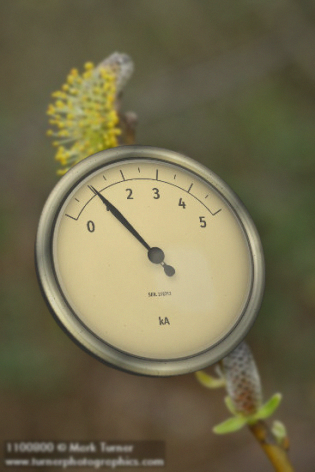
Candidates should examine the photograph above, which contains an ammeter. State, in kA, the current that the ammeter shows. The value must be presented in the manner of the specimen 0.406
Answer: 1
